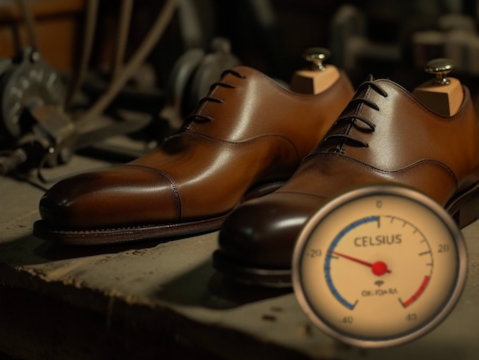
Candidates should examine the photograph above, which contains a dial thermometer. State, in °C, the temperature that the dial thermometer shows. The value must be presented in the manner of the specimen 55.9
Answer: -18
